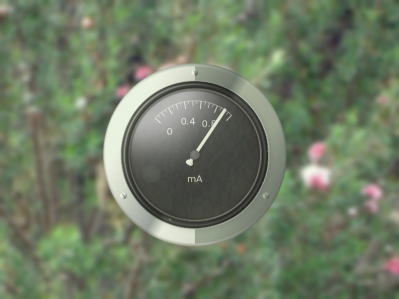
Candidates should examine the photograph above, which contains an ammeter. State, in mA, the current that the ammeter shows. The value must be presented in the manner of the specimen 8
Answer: 0.9
